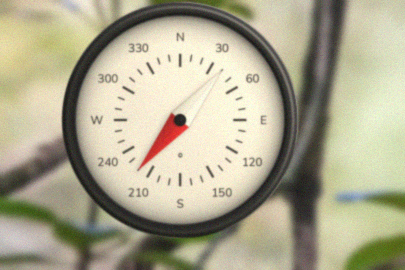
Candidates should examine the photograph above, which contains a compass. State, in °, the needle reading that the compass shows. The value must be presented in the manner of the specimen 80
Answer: 220
